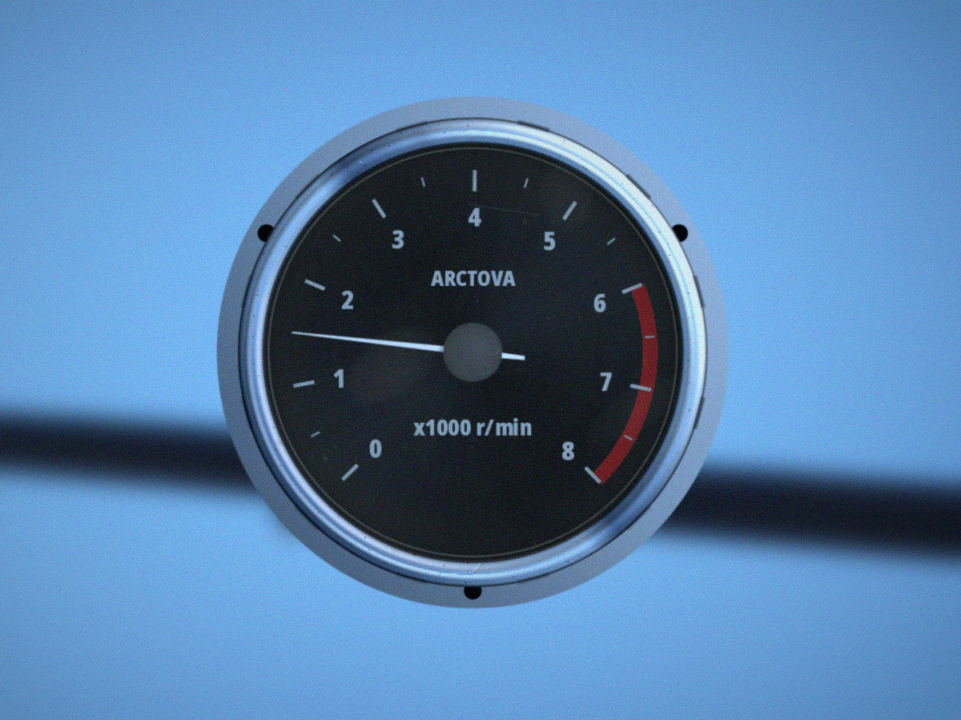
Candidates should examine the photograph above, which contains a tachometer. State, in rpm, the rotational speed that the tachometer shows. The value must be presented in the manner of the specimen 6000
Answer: 1500
